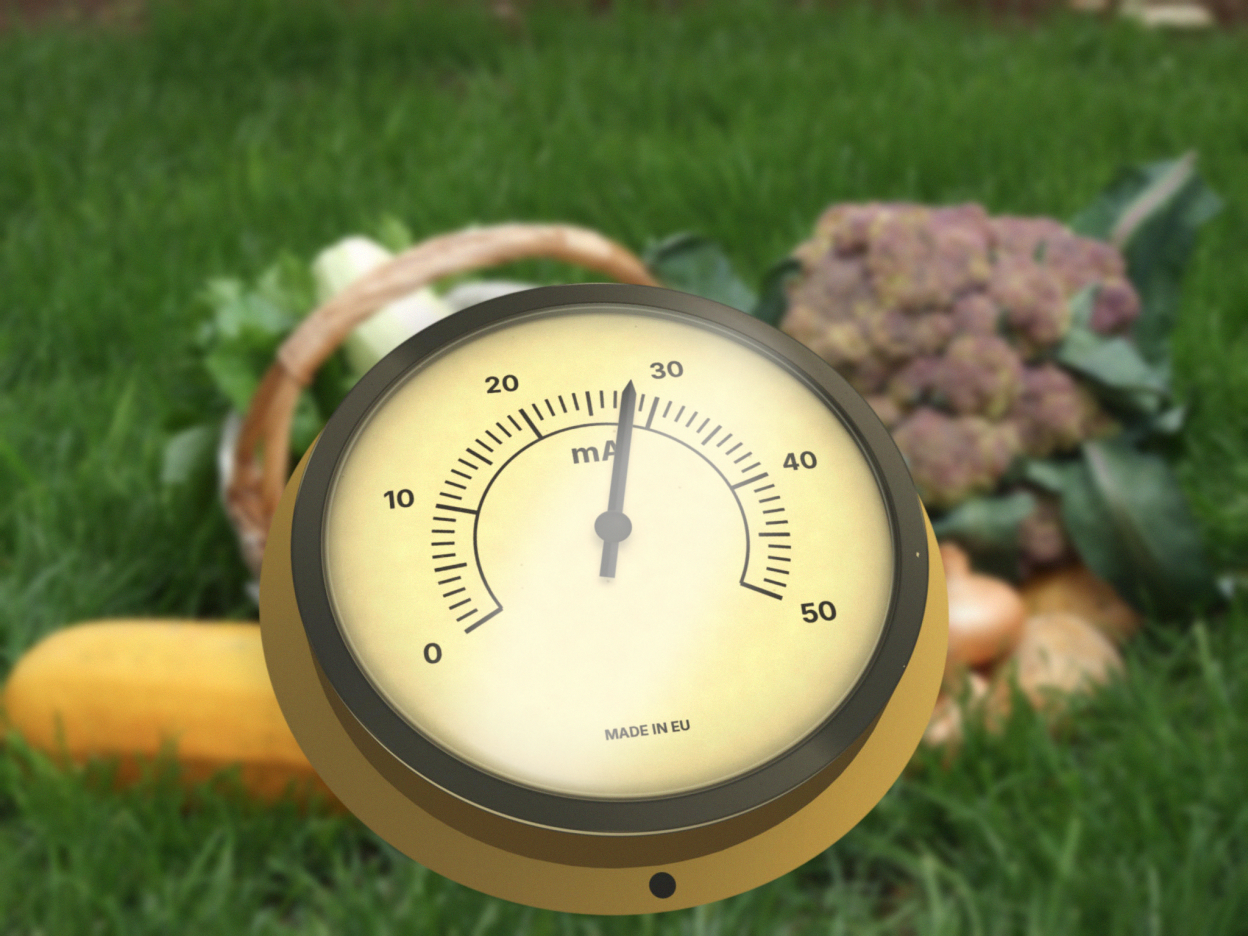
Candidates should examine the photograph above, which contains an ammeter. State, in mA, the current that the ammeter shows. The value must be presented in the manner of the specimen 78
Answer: 28
